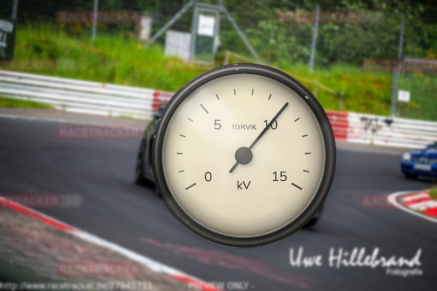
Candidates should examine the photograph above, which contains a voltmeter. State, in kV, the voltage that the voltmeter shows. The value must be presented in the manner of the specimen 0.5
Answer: 10
